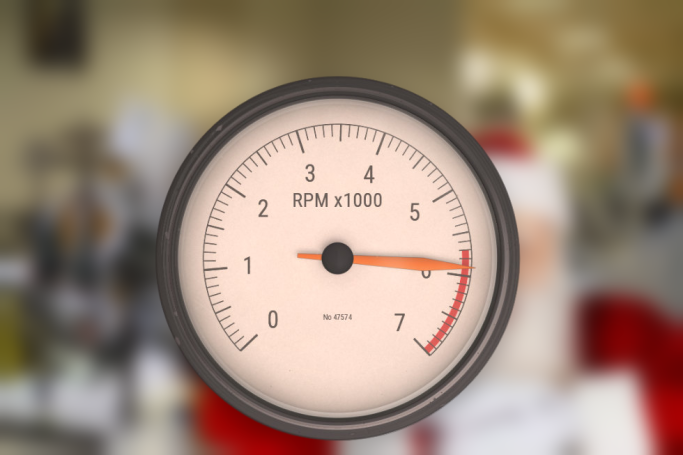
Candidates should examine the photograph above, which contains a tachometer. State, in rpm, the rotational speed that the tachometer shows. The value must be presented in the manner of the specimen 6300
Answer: 5900
